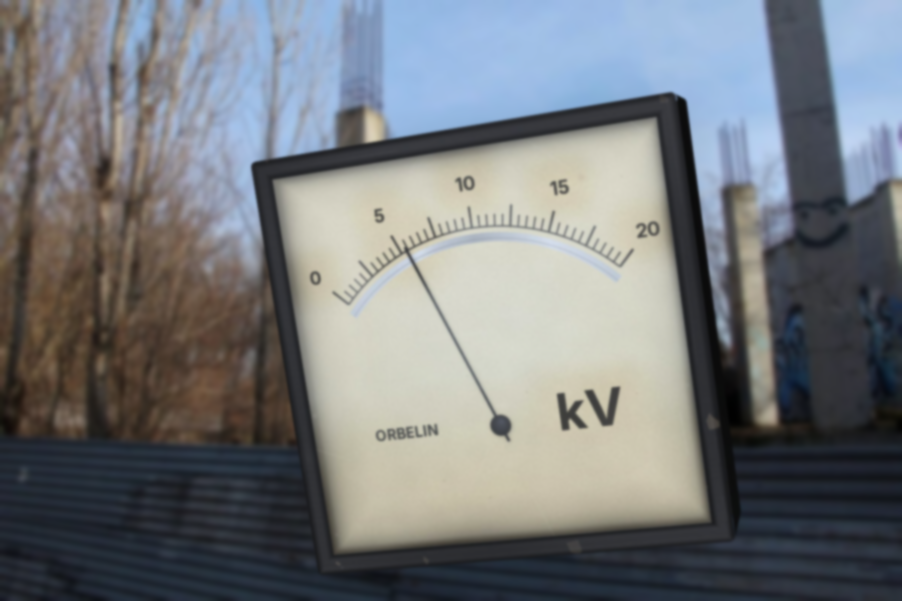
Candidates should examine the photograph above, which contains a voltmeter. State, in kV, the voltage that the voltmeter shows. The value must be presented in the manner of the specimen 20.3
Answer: 5.5
